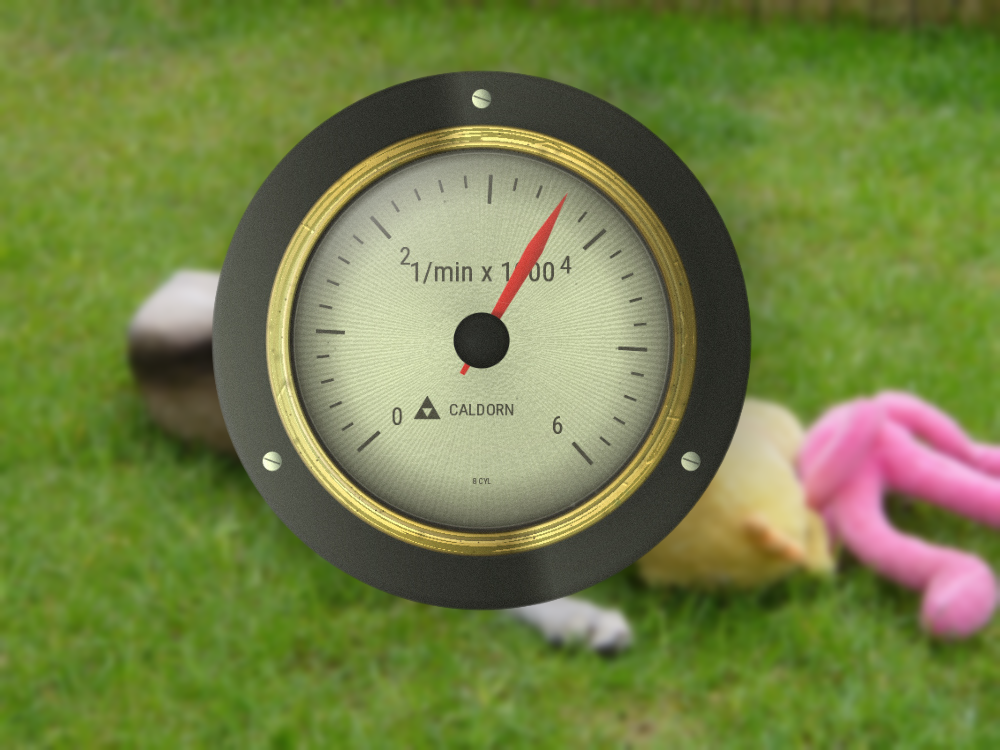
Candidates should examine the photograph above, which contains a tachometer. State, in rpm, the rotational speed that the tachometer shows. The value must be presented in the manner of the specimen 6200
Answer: 3600
